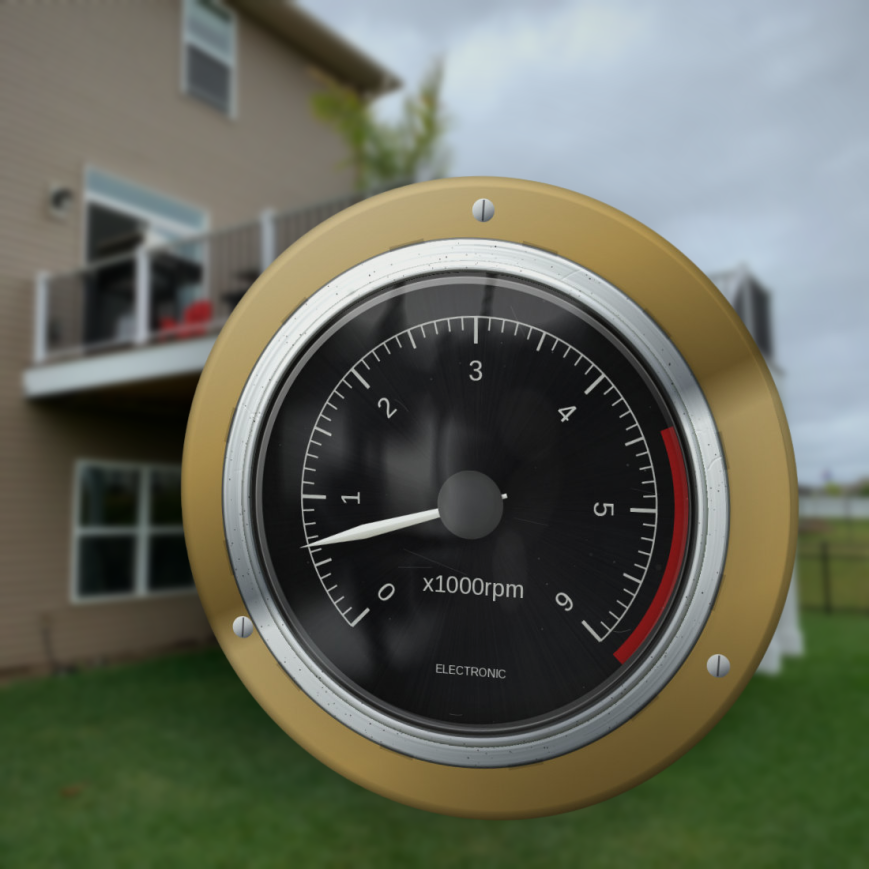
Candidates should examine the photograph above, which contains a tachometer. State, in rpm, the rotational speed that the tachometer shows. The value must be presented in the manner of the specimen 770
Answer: 650
